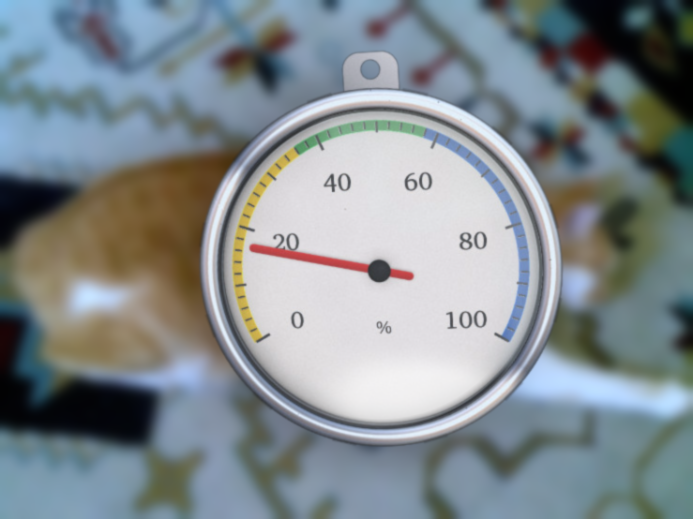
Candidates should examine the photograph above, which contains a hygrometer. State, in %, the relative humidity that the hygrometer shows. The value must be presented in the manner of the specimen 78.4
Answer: 17
